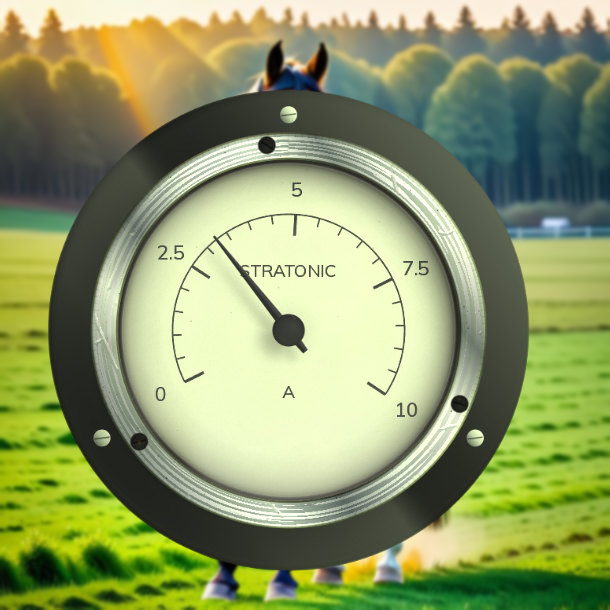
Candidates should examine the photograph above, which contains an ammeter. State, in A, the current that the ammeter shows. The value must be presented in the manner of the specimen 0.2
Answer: 3.25
